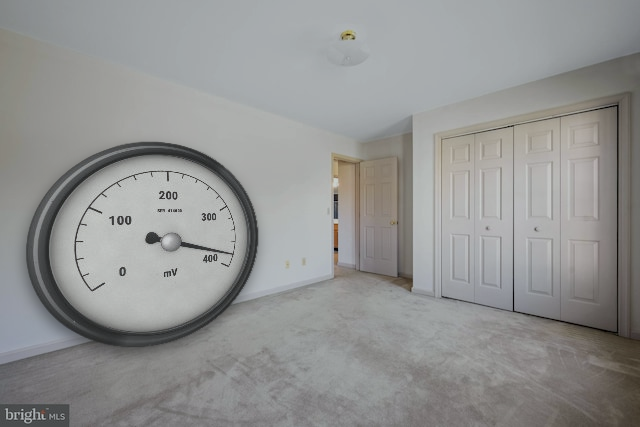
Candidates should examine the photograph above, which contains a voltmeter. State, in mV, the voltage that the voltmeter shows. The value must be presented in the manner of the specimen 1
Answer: 380
